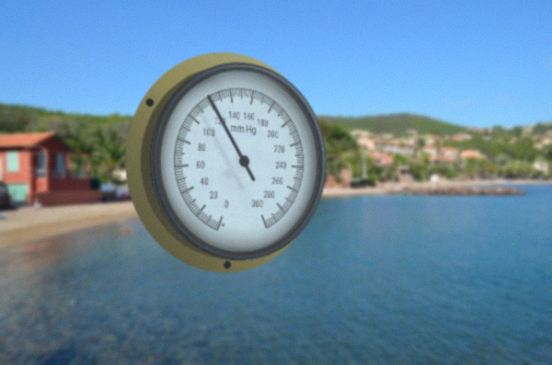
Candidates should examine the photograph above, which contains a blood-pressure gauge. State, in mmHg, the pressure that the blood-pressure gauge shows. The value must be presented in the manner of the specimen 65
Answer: 120
